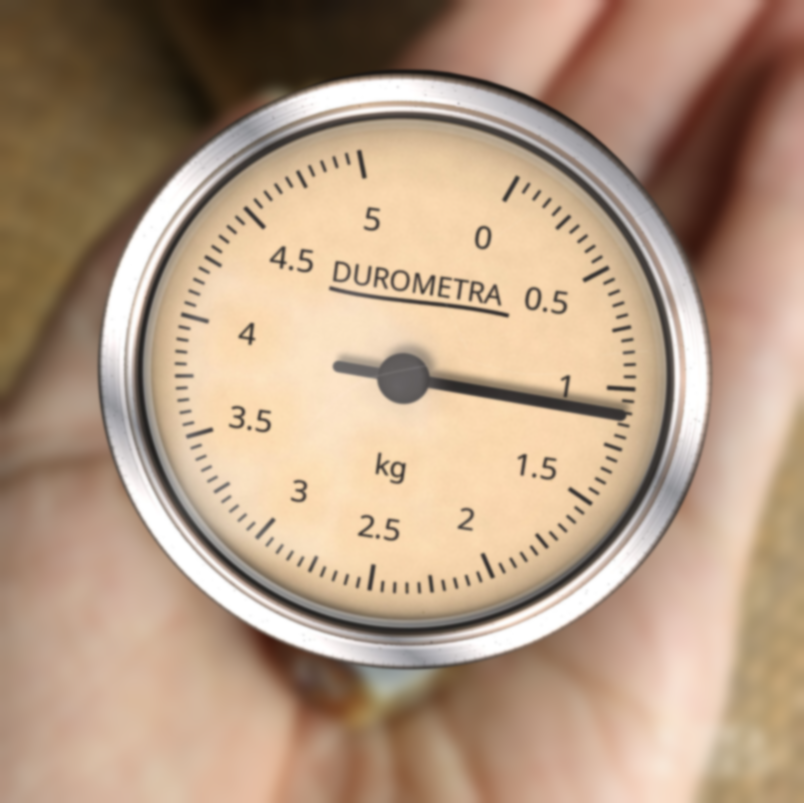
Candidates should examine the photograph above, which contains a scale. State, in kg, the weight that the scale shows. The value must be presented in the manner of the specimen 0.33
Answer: 1.1
